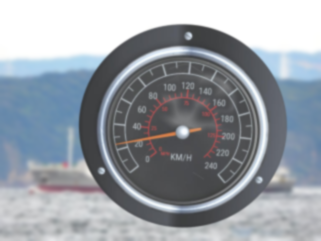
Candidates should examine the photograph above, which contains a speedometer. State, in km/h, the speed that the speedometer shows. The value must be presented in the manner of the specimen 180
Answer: 25
